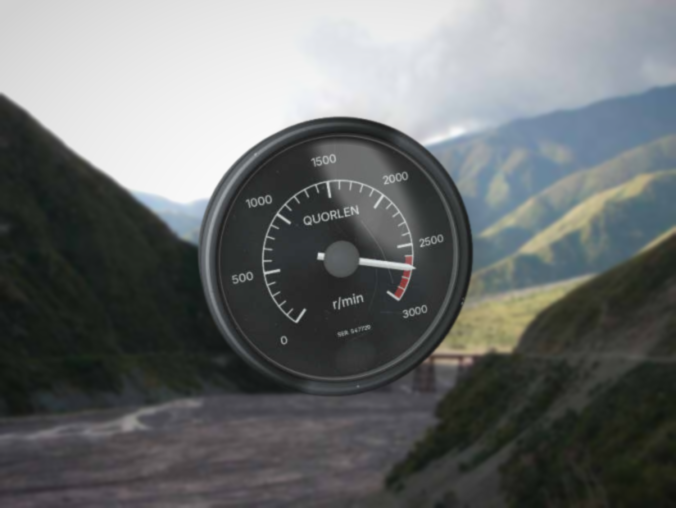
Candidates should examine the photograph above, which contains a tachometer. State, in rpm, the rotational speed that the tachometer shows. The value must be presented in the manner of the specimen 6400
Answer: 2700
